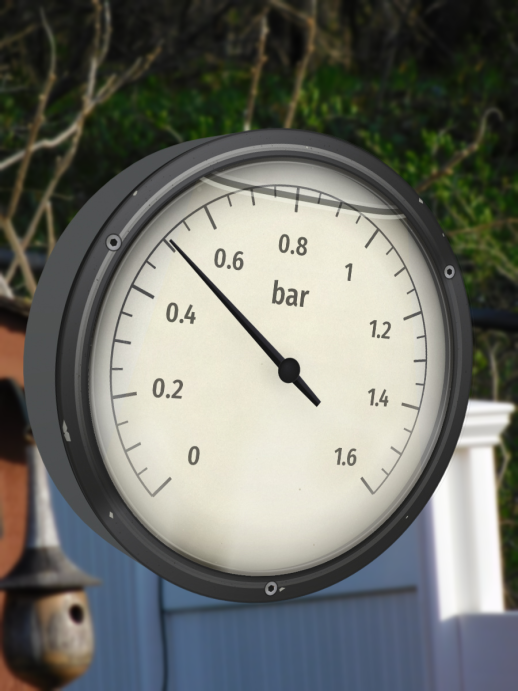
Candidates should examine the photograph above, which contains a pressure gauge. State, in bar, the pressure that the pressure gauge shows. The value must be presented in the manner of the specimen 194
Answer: 0.5
